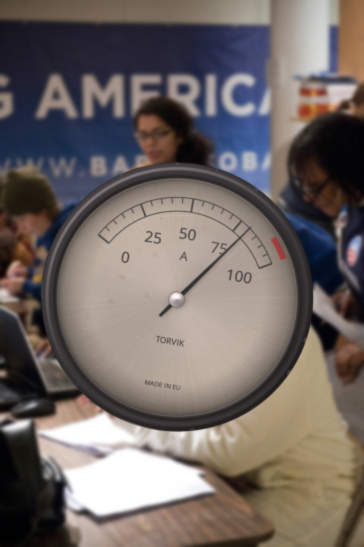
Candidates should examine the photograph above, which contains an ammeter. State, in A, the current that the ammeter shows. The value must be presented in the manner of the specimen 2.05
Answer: 80
